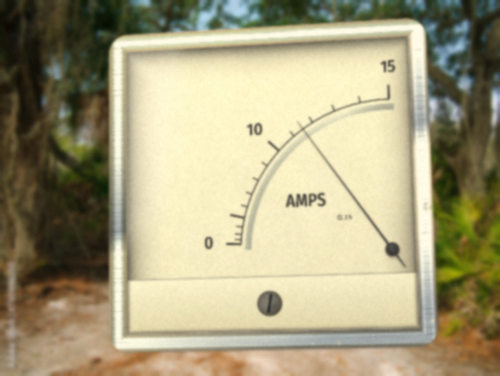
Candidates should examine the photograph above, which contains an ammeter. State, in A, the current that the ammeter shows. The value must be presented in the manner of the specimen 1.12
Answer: 11.5
